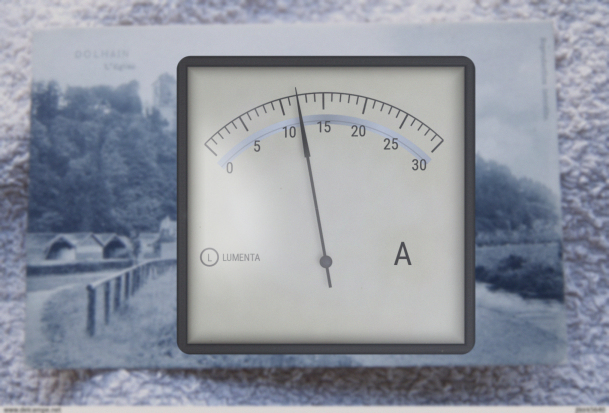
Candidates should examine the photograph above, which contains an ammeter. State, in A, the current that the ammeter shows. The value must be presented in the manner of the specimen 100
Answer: 12
